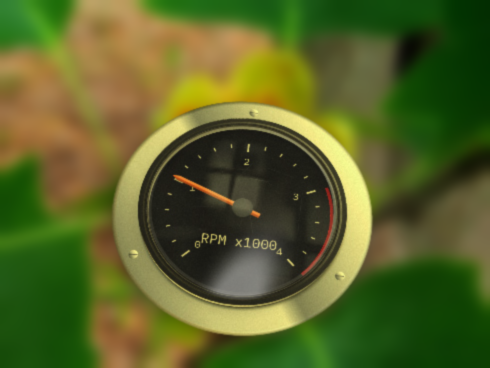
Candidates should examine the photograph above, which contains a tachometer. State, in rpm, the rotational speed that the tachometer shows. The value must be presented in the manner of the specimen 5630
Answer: 1000
